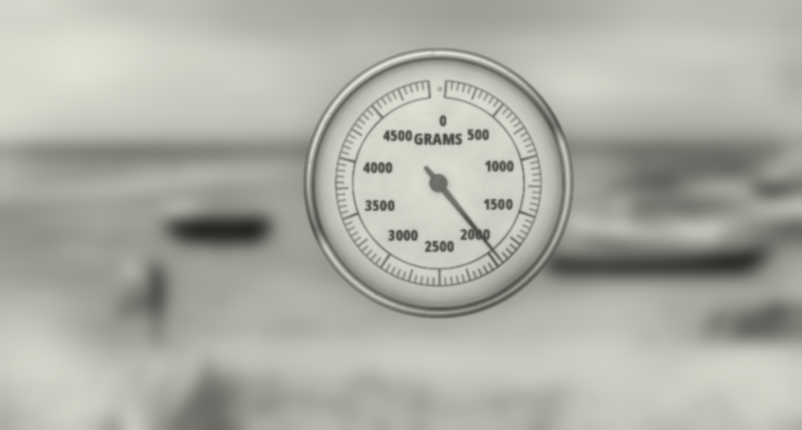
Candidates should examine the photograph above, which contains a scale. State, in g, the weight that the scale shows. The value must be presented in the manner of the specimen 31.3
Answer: 1950
